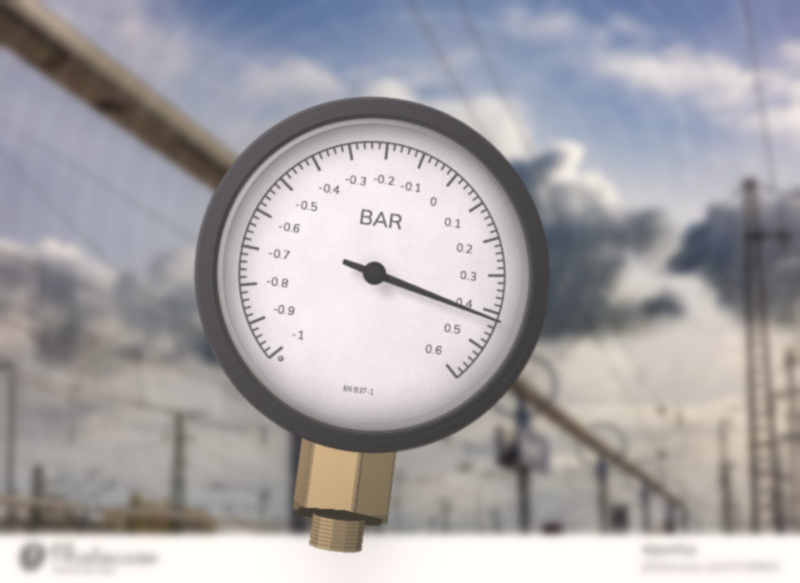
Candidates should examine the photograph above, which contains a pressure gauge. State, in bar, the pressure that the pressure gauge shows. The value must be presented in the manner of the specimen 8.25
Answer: 0.42
